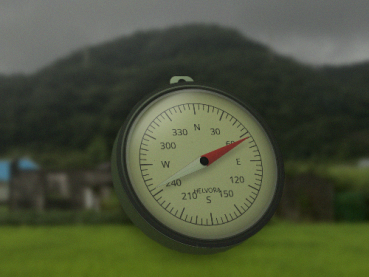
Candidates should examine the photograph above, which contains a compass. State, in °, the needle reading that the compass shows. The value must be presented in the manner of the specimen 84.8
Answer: 65
